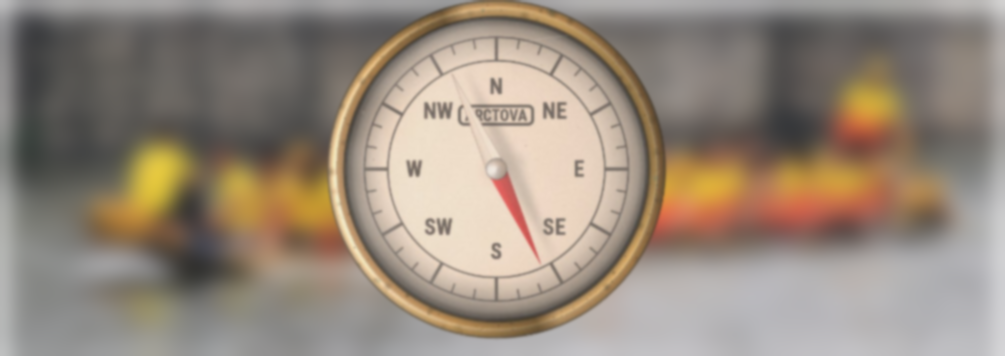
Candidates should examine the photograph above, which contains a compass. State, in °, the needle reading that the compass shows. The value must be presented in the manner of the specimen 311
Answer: 155
